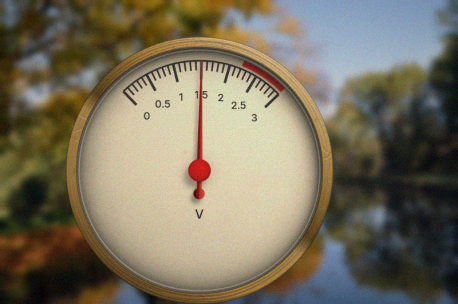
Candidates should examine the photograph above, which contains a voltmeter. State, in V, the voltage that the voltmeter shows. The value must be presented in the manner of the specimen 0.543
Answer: 1.5
